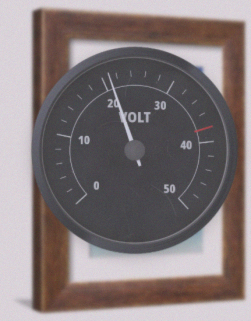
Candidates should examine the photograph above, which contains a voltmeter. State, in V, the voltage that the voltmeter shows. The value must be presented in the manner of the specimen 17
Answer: 21
